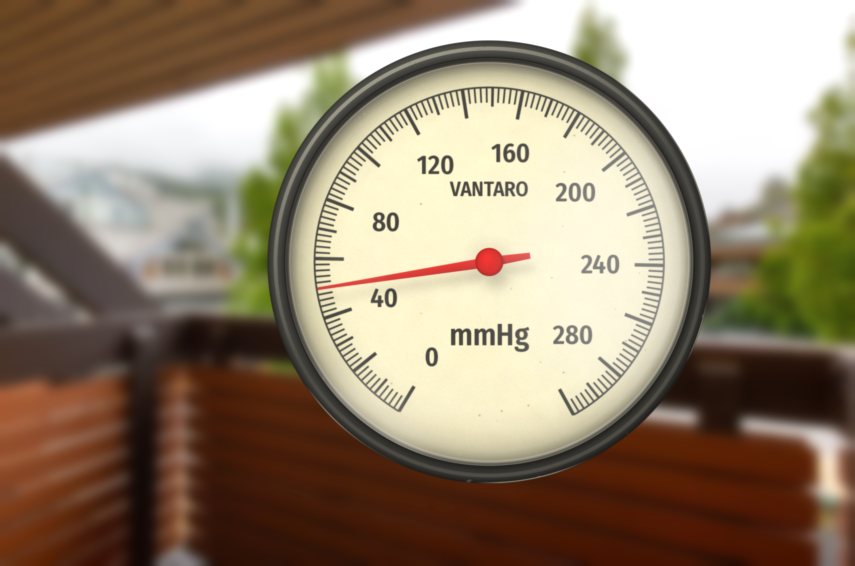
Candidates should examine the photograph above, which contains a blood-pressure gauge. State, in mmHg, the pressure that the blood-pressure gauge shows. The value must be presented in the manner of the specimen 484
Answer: 50
